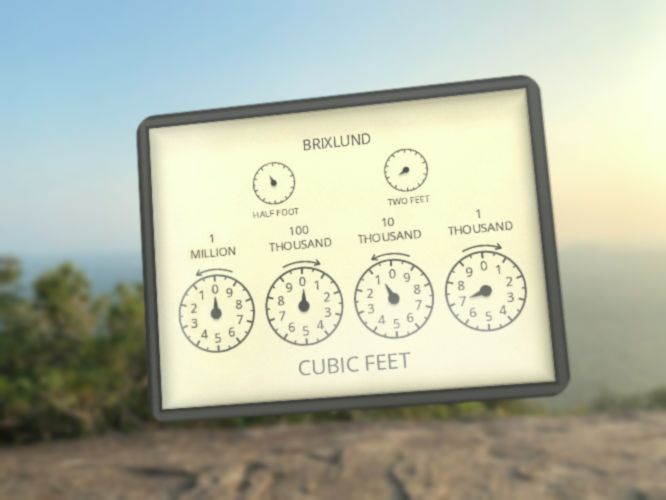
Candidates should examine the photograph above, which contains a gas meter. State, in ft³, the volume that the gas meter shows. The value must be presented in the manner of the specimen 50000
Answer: 700
